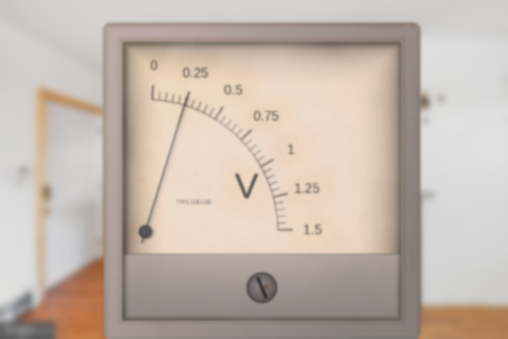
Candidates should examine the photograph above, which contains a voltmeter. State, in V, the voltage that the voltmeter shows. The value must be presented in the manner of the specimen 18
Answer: 0.25
